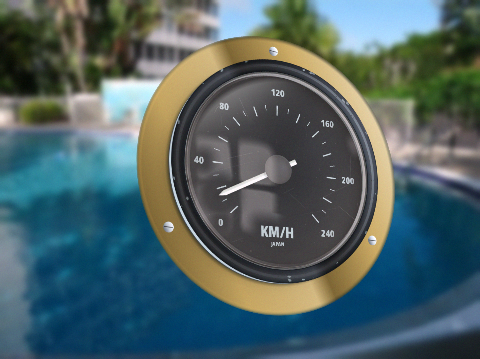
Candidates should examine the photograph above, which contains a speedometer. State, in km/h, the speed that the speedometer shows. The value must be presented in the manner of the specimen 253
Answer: 15
